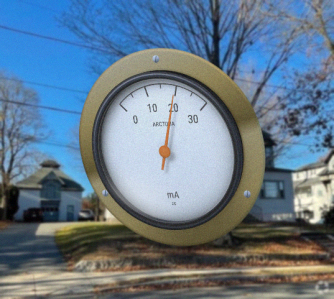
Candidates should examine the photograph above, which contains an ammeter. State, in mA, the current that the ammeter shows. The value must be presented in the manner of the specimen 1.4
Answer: 20
